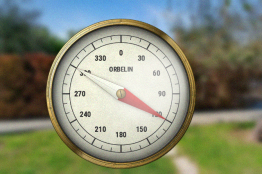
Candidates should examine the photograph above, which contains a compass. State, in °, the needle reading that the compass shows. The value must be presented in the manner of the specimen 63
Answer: 120
